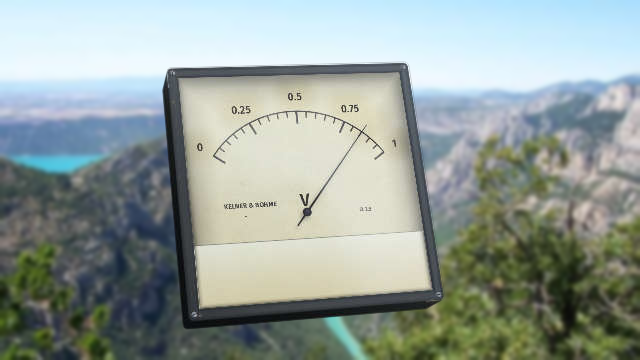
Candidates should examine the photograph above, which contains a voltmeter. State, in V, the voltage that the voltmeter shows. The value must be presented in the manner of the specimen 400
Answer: 0.85
